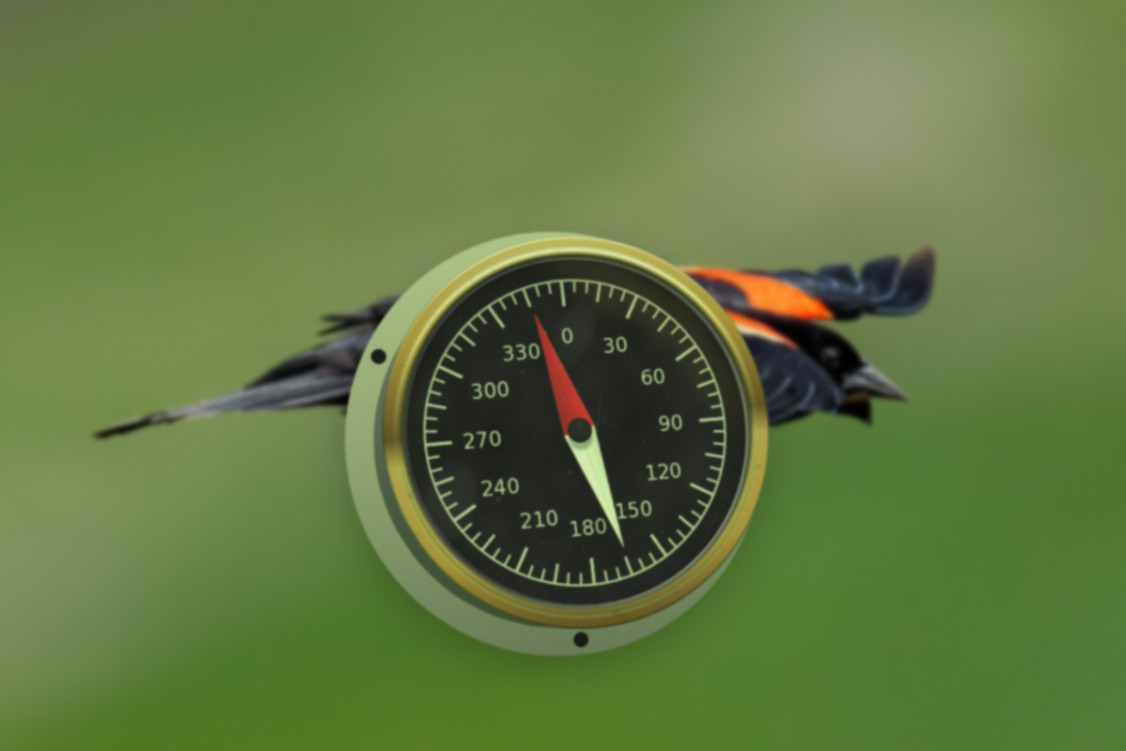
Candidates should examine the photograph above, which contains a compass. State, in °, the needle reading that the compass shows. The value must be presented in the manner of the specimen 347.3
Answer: 345
